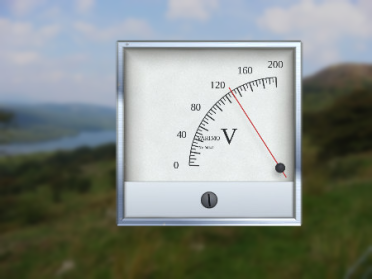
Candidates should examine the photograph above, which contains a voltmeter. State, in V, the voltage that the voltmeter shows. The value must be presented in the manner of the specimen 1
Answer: 130
